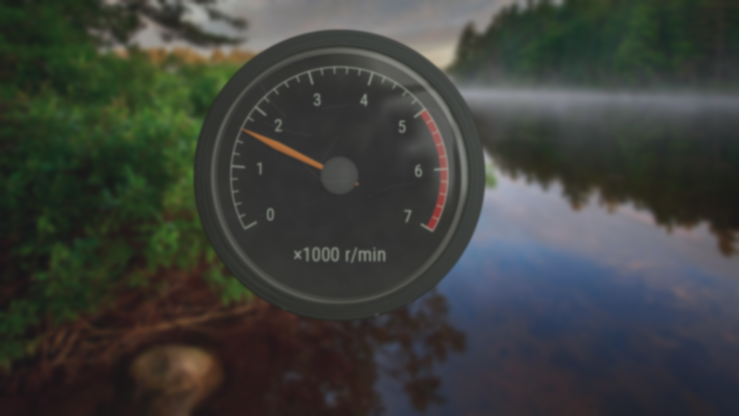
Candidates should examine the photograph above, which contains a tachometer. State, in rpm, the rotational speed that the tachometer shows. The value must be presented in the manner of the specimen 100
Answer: 1600
